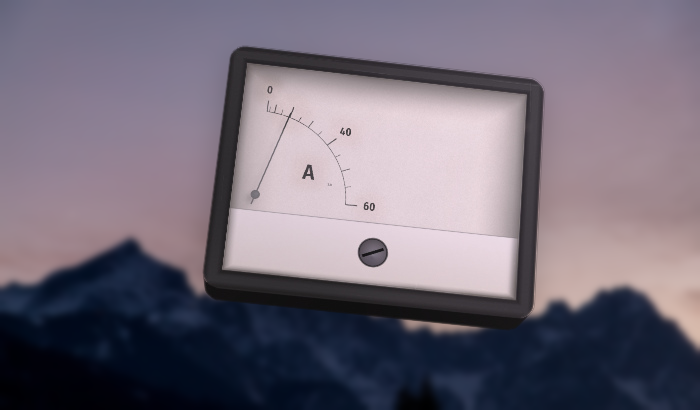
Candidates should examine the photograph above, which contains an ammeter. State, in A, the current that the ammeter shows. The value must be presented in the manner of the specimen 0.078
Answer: 20
